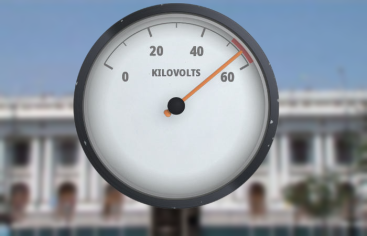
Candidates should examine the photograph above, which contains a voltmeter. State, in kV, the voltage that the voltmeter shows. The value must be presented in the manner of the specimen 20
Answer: 55
